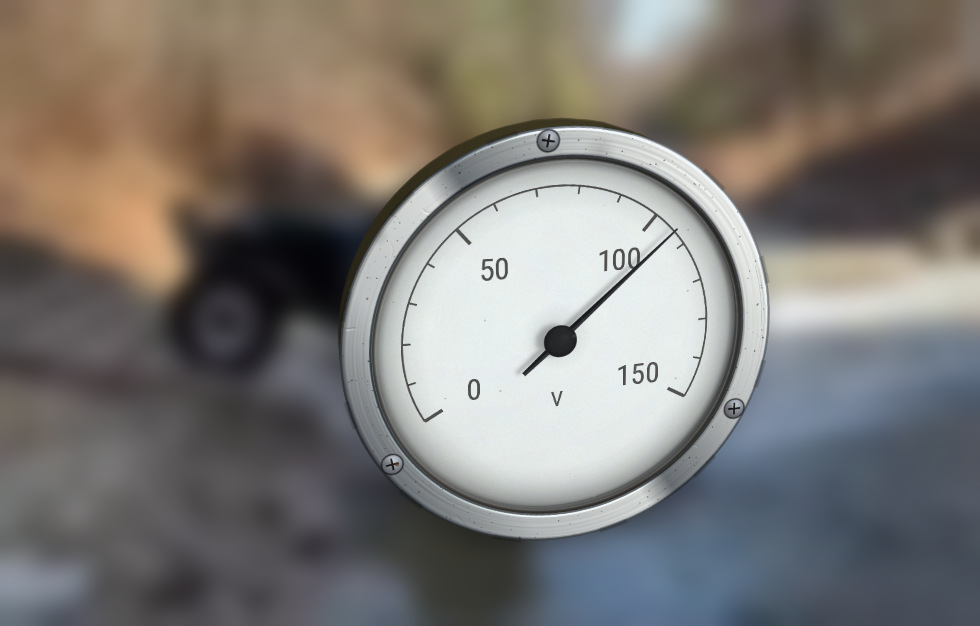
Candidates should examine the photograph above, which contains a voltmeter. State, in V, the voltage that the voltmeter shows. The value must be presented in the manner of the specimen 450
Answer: 105
